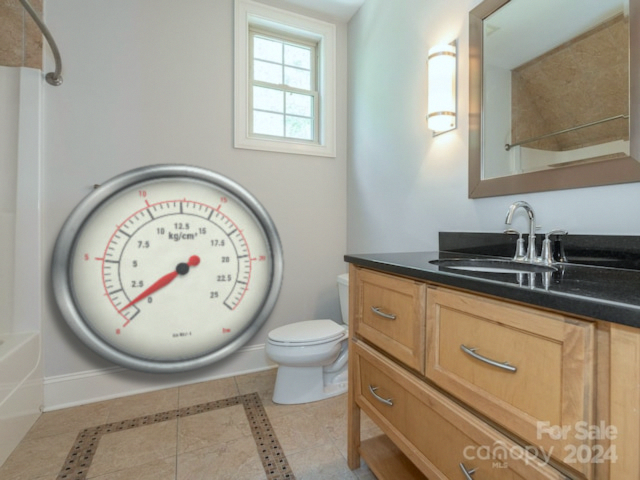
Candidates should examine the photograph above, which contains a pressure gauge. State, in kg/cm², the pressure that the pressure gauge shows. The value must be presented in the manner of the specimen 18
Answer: 1
